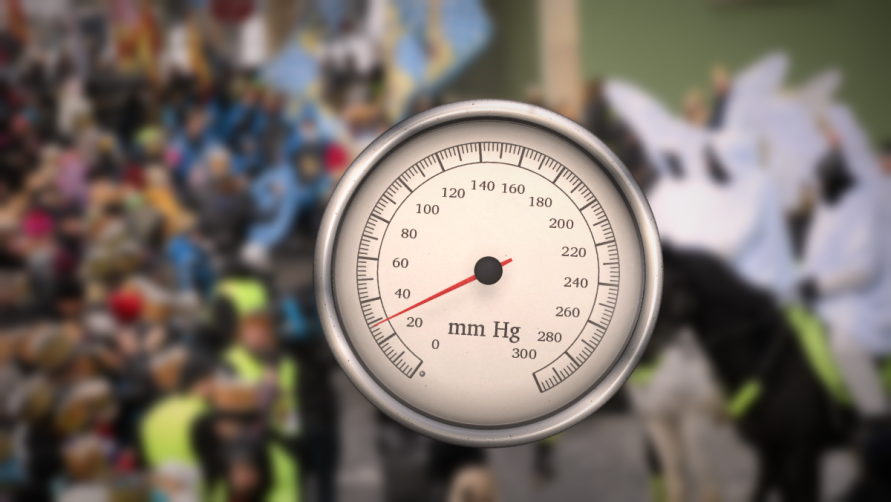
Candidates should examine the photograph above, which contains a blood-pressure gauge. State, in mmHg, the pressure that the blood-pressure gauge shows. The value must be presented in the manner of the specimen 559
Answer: 28
